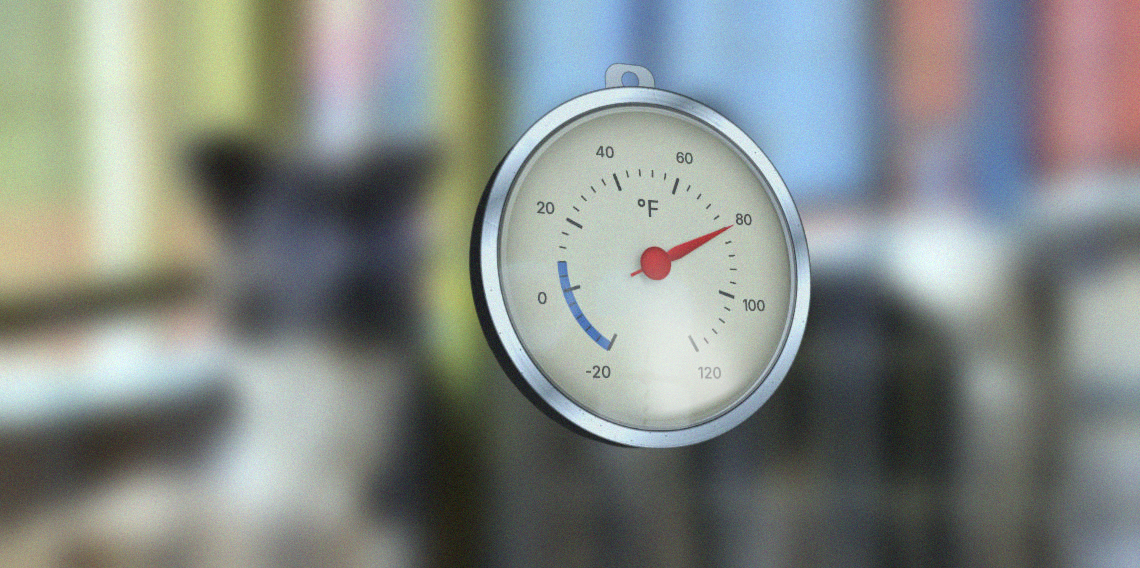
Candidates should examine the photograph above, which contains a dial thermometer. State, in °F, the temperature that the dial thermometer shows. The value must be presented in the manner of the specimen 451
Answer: 80
